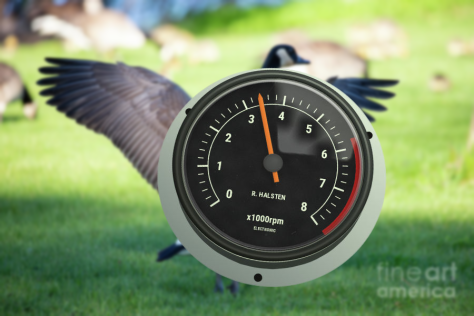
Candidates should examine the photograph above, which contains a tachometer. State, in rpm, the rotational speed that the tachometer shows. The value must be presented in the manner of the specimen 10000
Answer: 3400
